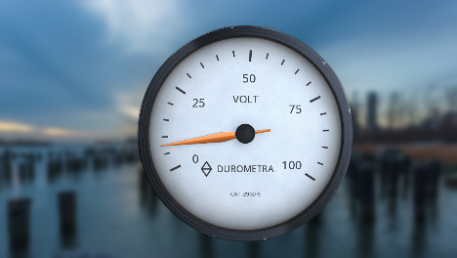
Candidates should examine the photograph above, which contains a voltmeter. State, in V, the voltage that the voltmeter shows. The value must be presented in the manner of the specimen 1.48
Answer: 7.5
